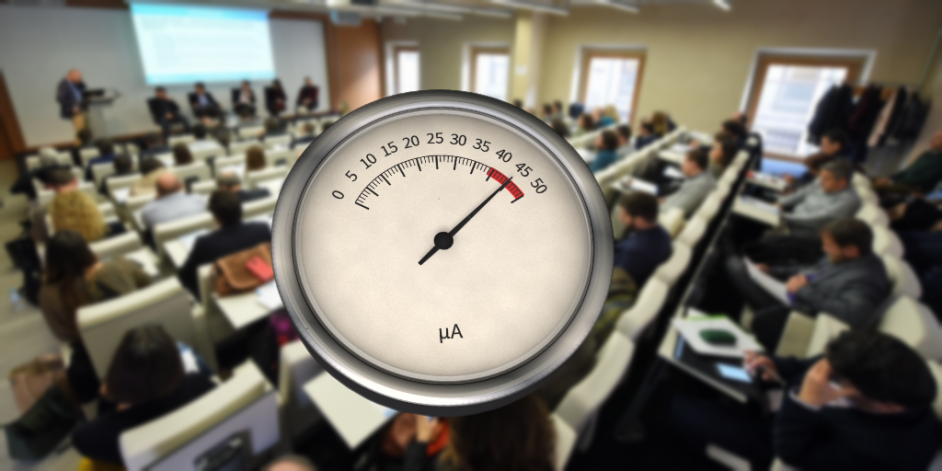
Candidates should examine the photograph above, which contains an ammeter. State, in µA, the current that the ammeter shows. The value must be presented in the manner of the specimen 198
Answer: 45
